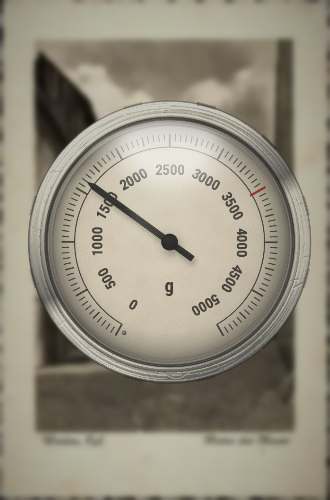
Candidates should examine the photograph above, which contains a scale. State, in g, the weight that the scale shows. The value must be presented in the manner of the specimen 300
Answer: 1600
